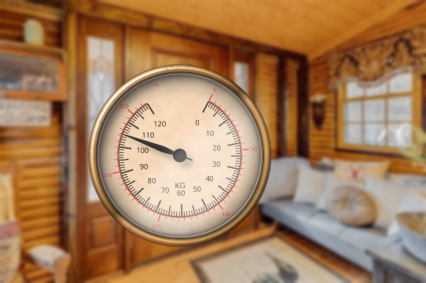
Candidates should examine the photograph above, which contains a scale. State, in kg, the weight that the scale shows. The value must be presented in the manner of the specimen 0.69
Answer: 105
